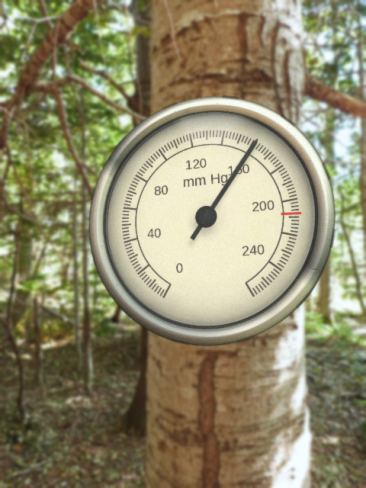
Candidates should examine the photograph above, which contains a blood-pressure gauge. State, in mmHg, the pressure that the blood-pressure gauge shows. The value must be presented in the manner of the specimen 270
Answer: 160
